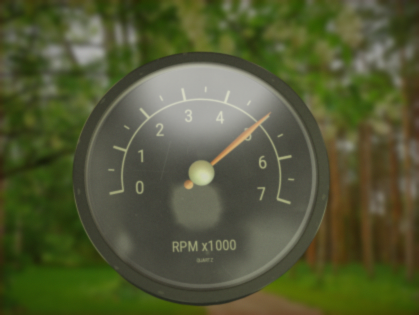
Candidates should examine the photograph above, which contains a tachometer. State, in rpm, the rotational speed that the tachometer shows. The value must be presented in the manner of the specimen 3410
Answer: 5000
